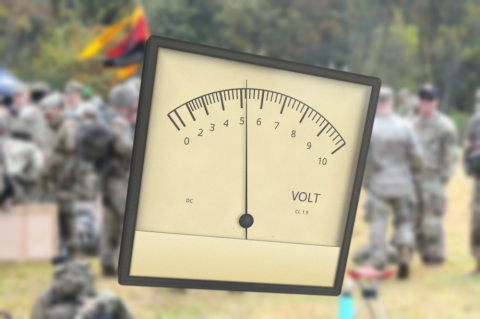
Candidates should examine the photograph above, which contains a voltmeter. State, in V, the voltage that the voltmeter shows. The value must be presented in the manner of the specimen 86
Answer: 5.2
